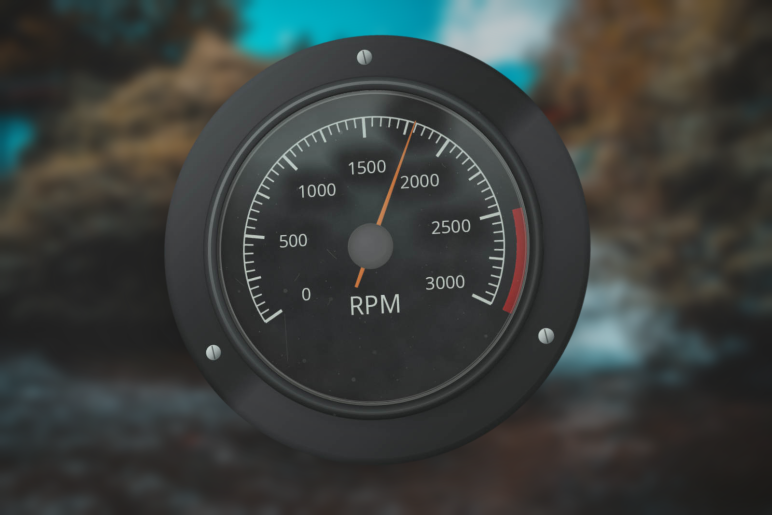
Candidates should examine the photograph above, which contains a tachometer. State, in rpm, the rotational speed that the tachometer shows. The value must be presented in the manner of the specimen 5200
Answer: 1800
